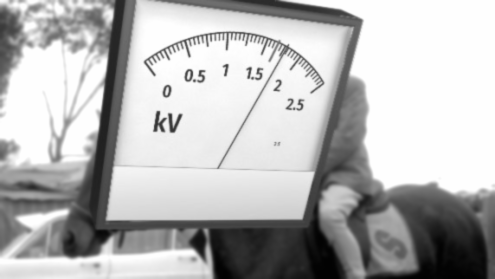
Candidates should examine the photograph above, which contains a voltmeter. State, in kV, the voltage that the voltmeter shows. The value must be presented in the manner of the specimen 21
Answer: 1.75
